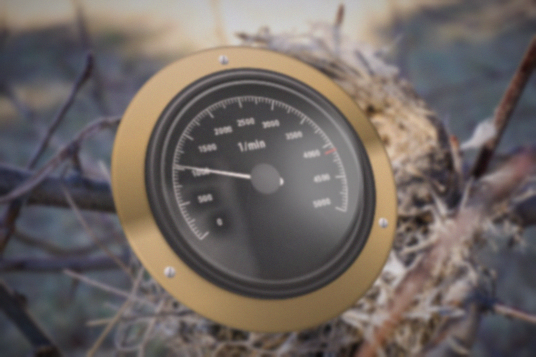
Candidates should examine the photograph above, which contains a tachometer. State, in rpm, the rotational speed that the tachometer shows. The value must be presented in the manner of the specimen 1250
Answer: 1000
